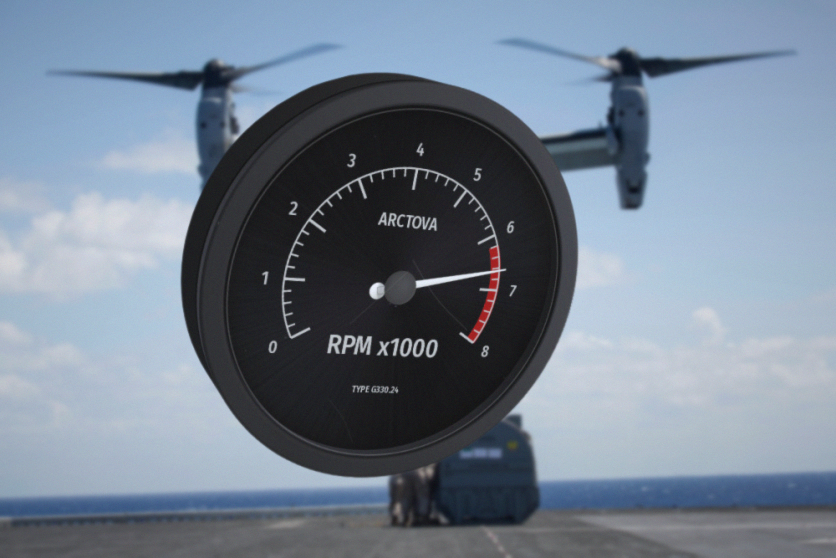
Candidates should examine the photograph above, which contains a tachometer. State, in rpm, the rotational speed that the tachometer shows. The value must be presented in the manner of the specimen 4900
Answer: 6600
